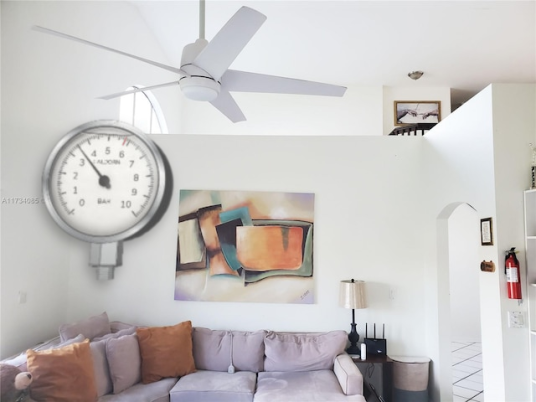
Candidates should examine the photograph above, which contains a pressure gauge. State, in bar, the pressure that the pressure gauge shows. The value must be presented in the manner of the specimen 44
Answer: 3.5
